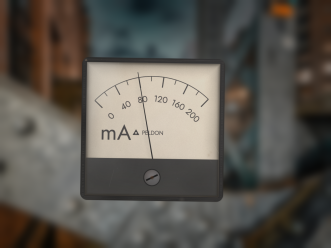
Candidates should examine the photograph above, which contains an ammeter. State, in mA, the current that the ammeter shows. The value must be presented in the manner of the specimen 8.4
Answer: 80
